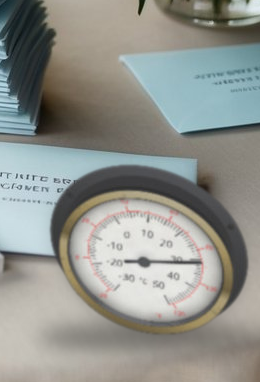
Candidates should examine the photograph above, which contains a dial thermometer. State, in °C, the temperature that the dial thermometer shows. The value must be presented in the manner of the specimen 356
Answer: 30
